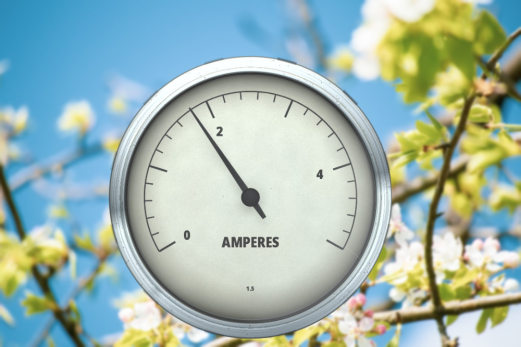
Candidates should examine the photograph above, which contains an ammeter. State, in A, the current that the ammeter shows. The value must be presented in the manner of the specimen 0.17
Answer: 1.8
